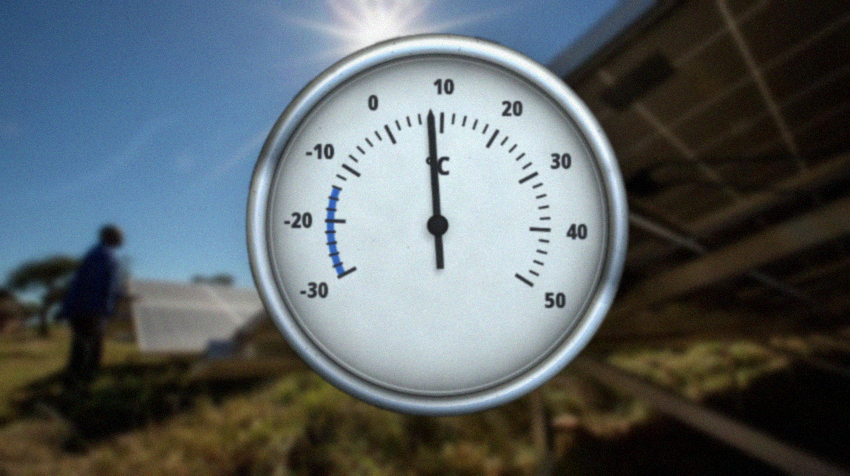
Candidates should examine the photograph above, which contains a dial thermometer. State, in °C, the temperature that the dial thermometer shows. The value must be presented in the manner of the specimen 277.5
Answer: 8
